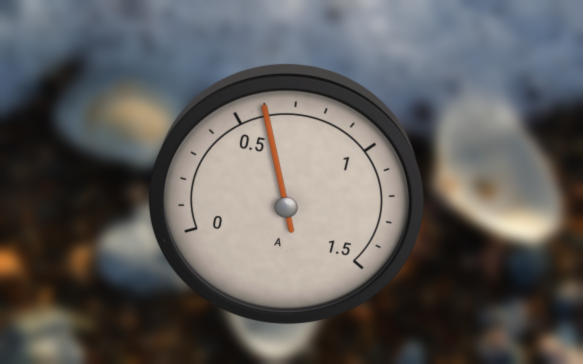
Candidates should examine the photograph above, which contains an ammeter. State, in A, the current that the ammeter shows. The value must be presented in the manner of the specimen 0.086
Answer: 0.6
